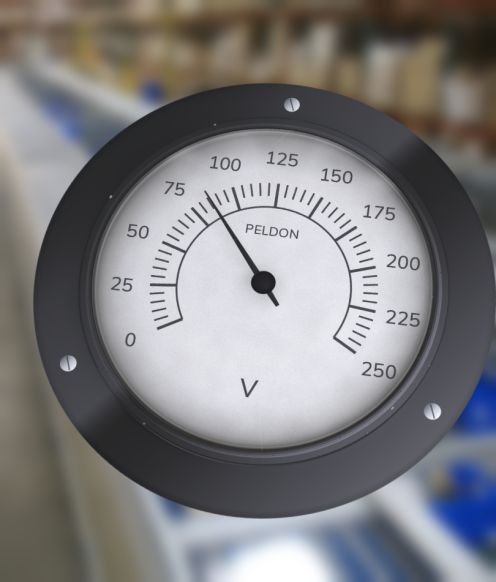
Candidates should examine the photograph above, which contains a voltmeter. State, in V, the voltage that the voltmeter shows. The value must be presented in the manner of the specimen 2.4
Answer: 85
